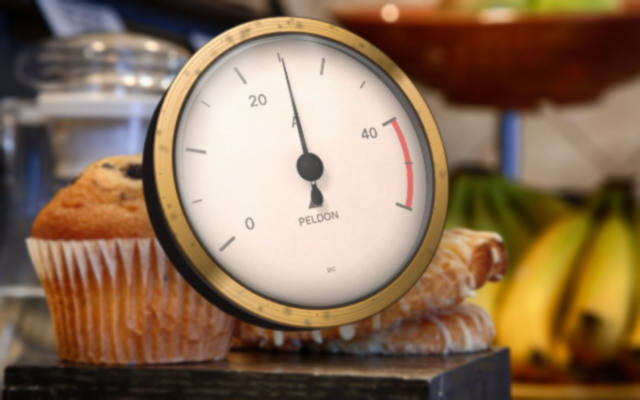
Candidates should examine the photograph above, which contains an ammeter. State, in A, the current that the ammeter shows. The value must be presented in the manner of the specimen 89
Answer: 25
